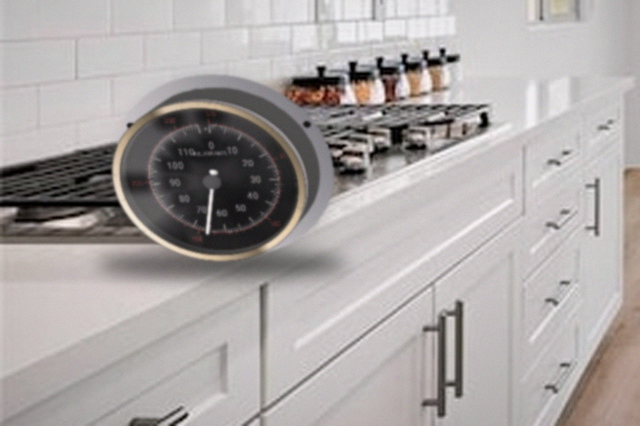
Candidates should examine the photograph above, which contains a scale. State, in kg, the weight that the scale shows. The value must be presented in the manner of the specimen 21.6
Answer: 65
